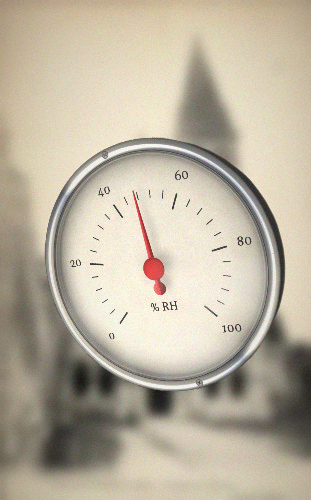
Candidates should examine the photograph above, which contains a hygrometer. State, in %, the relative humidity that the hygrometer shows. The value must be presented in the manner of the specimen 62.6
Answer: 48
